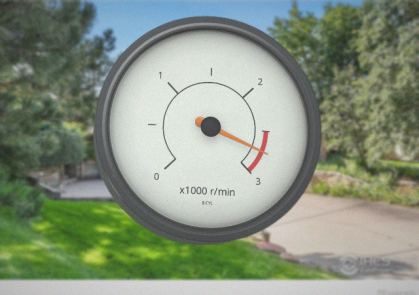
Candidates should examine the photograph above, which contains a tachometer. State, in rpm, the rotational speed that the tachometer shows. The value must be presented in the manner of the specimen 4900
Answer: 2750
